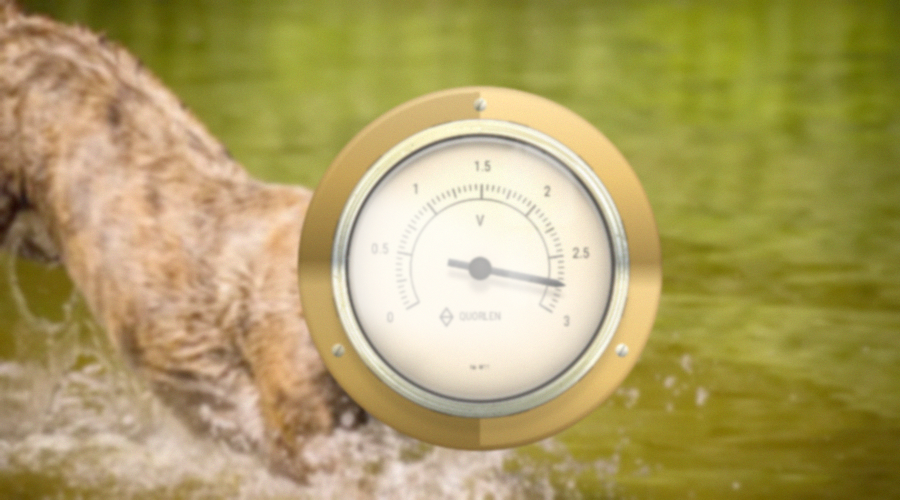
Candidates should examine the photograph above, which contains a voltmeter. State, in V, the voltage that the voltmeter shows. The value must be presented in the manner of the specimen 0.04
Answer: 2.75
